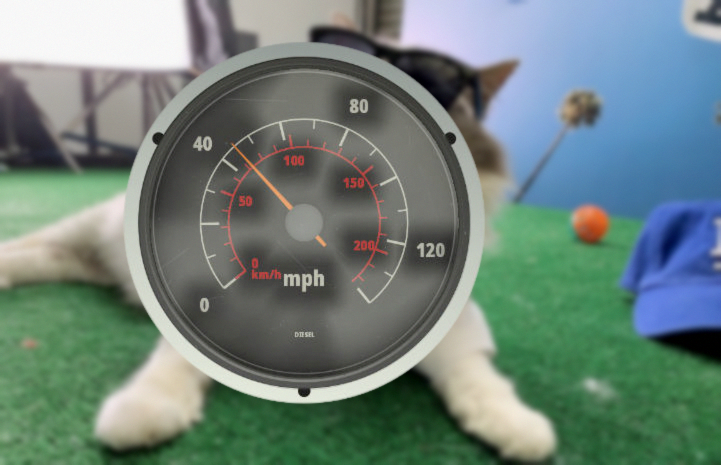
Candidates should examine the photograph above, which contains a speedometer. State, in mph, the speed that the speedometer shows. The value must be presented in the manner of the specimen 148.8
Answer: 45
